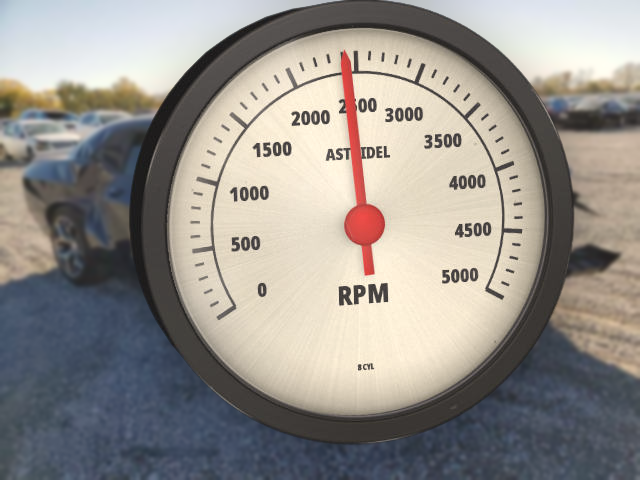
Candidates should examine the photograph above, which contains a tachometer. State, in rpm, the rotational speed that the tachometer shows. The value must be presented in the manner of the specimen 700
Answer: 2400
